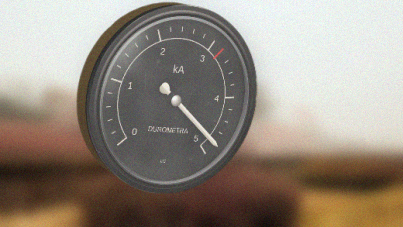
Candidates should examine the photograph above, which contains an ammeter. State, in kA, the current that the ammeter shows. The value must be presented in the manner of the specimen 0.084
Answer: 4.8
